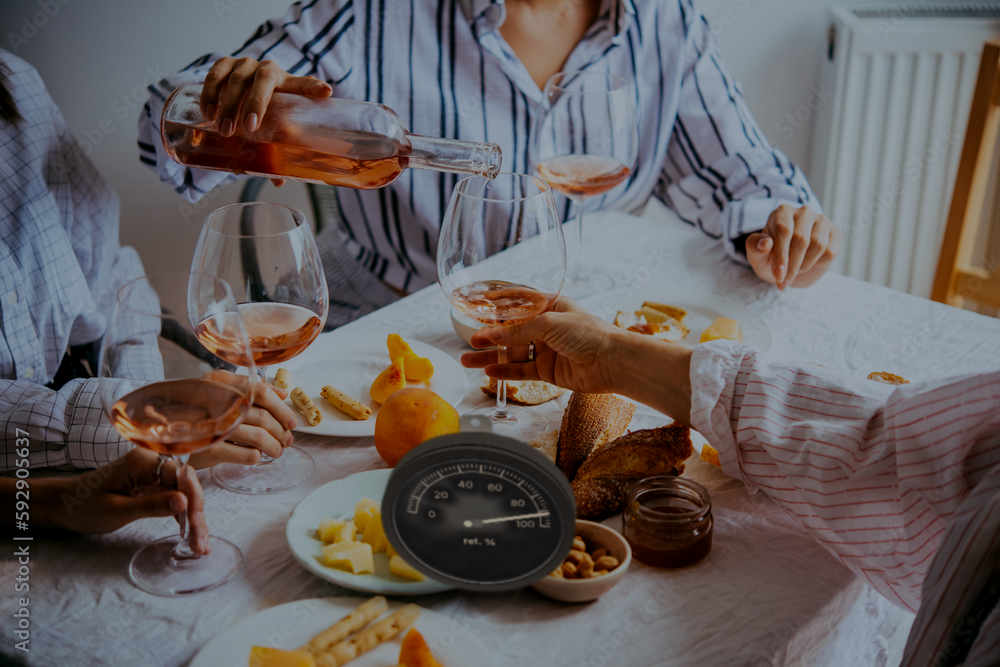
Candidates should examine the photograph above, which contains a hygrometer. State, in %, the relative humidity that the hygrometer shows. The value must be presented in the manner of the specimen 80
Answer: 90
